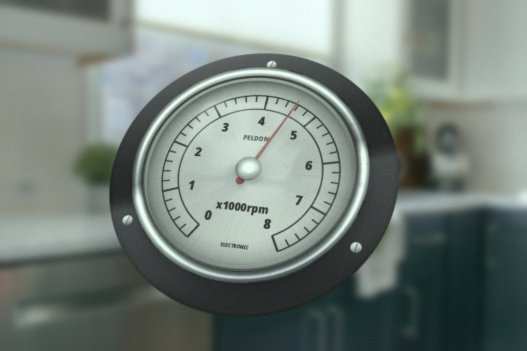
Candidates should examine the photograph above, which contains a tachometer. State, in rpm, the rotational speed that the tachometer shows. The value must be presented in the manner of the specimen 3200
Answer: 4600
